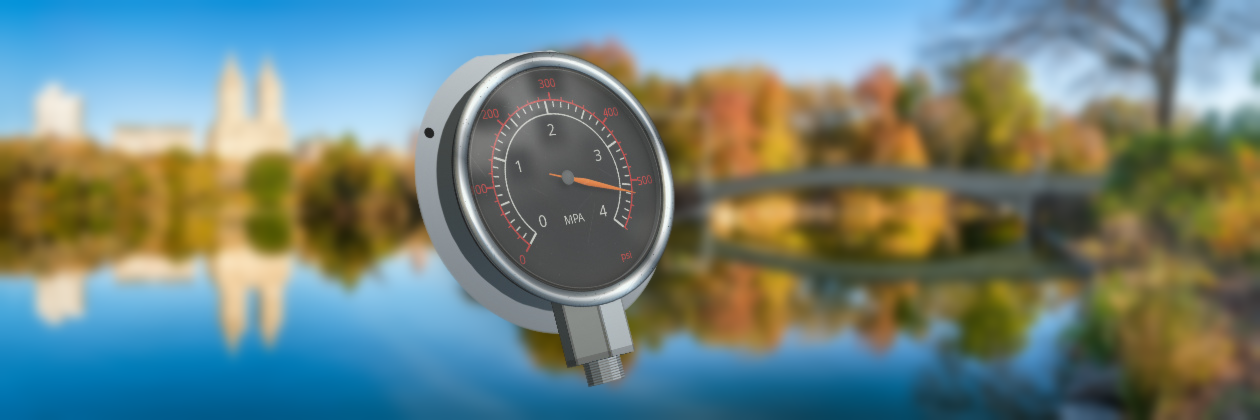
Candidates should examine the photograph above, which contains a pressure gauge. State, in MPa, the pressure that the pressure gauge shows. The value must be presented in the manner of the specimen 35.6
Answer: 3.6
